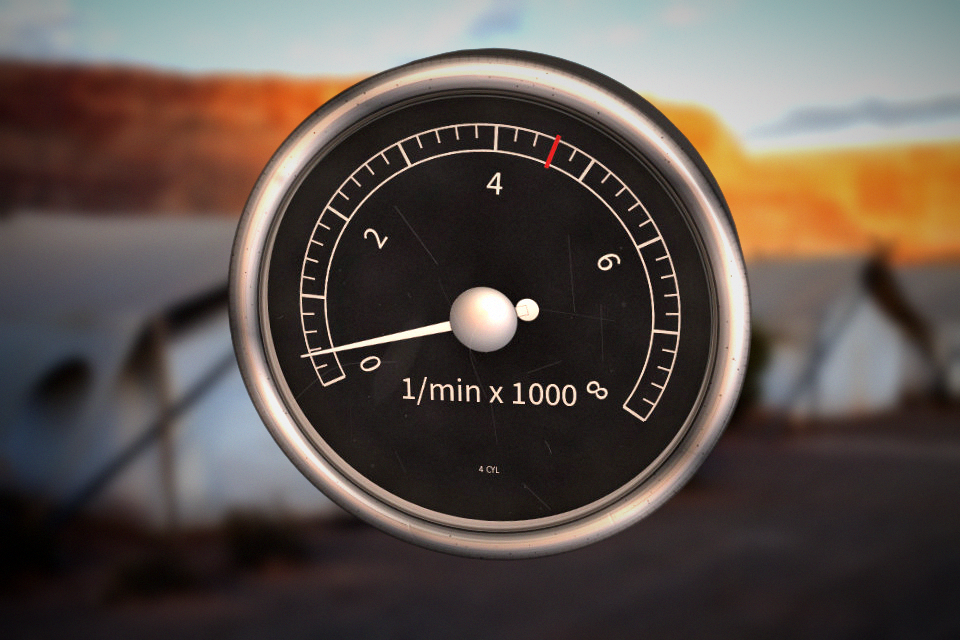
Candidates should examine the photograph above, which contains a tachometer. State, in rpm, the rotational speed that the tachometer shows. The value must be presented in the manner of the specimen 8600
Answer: 400
